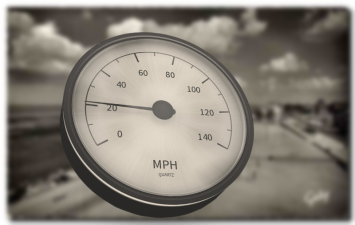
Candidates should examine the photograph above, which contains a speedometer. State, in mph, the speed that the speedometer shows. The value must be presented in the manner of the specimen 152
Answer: 20
